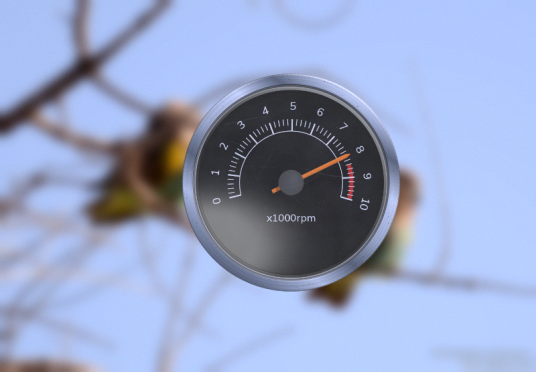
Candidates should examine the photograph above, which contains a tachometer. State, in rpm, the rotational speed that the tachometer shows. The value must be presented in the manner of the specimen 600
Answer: 8000
